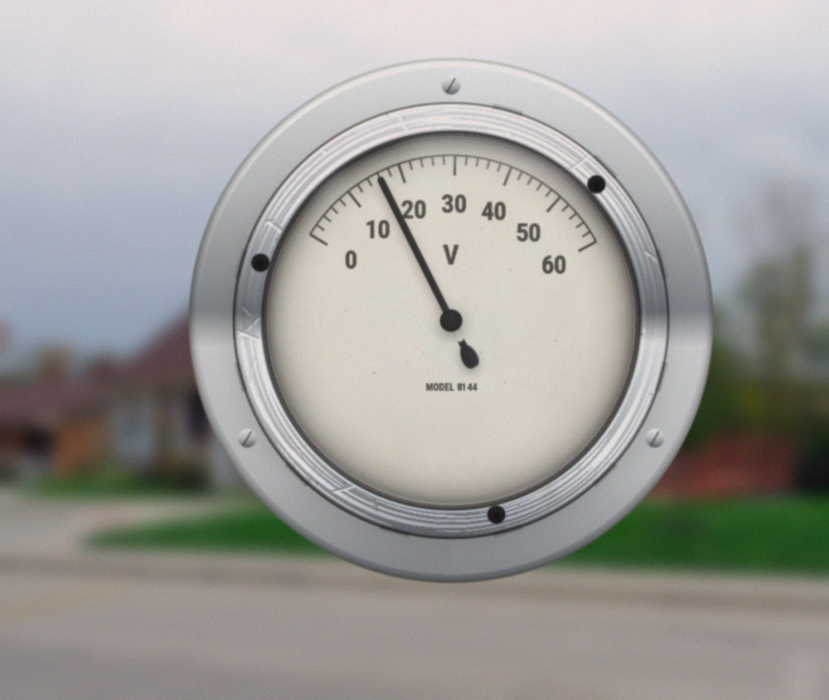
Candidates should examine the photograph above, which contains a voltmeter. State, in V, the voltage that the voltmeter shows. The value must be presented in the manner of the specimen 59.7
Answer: 16
